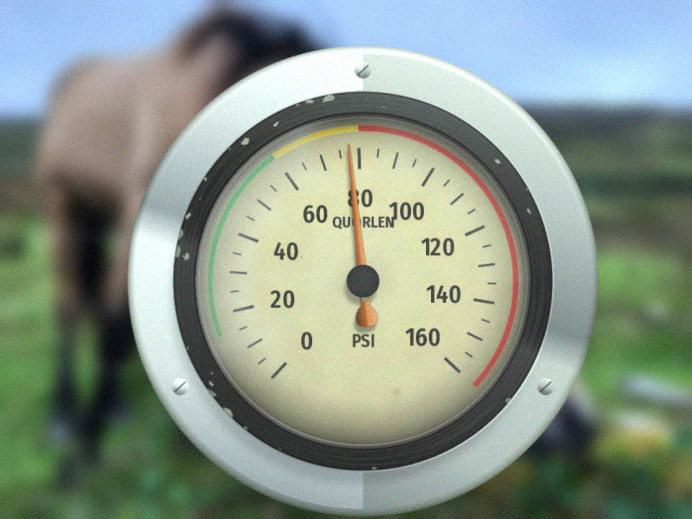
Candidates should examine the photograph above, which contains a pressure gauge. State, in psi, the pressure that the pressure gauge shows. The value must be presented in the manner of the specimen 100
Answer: 77.5
